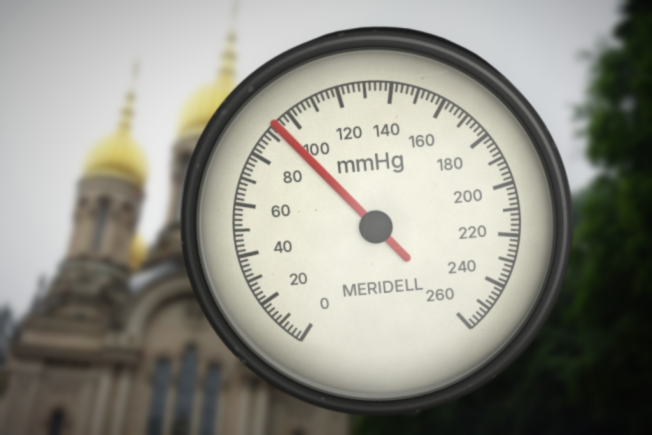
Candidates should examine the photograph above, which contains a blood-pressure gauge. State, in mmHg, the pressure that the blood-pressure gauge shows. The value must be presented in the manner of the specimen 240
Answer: 94
